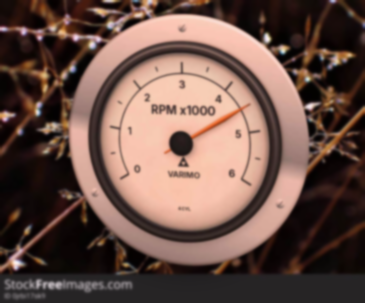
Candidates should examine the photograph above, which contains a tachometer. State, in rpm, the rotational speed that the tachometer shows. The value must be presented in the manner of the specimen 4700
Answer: 4500
